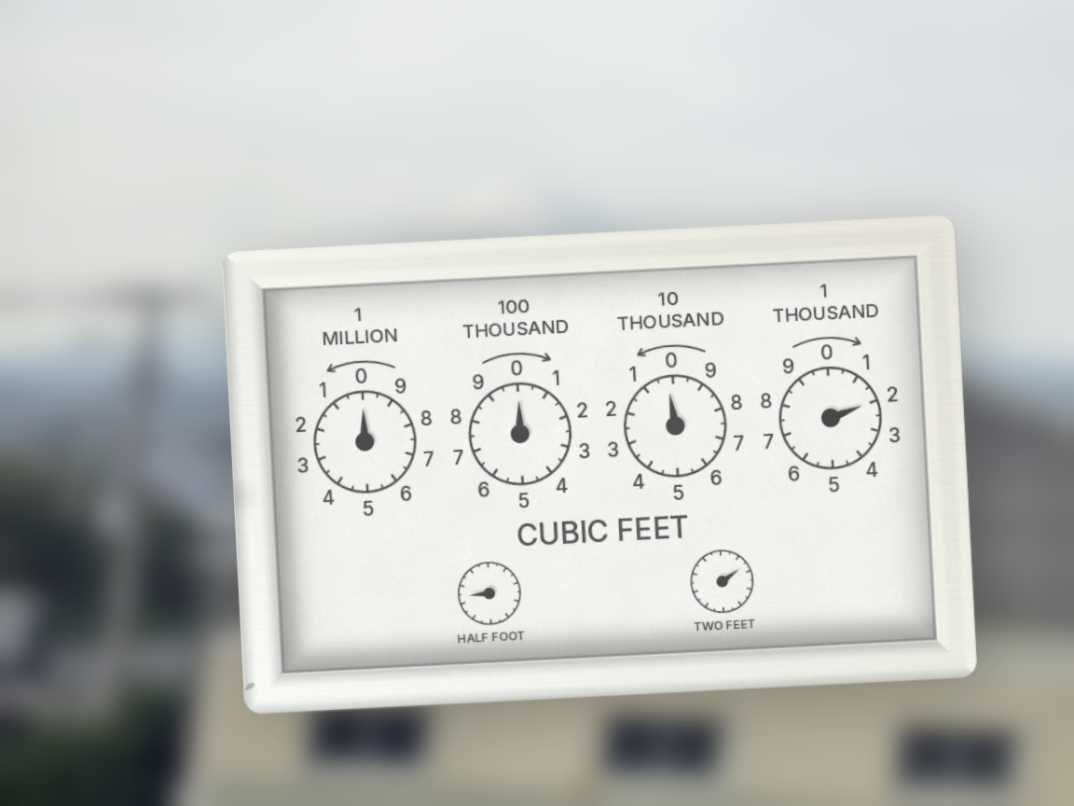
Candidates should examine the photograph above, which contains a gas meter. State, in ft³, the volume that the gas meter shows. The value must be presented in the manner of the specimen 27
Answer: 200
